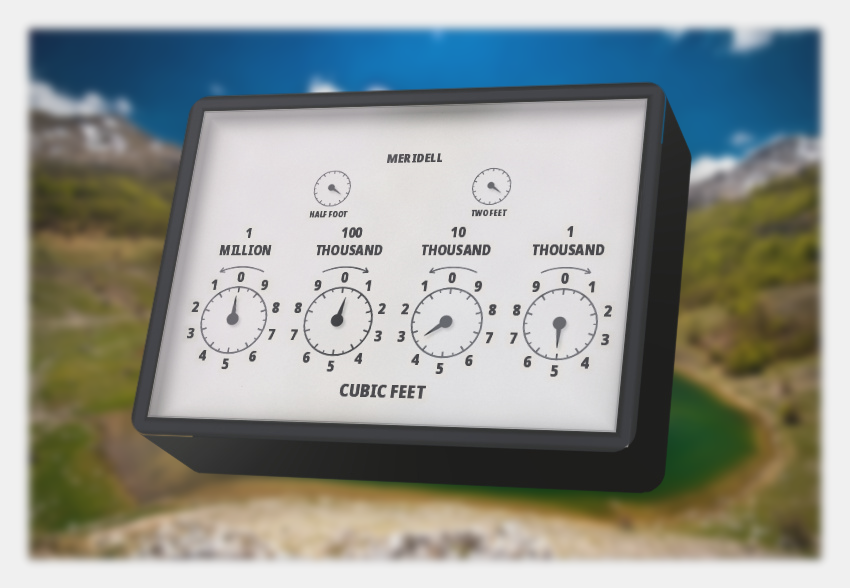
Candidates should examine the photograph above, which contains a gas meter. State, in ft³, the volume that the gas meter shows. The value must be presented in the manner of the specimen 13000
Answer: 3500
